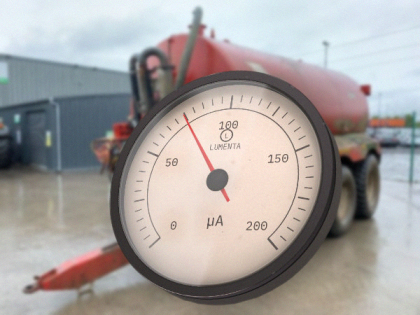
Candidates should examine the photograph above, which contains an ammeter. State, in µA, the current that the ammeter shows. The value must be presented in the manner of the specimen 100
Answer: 75
